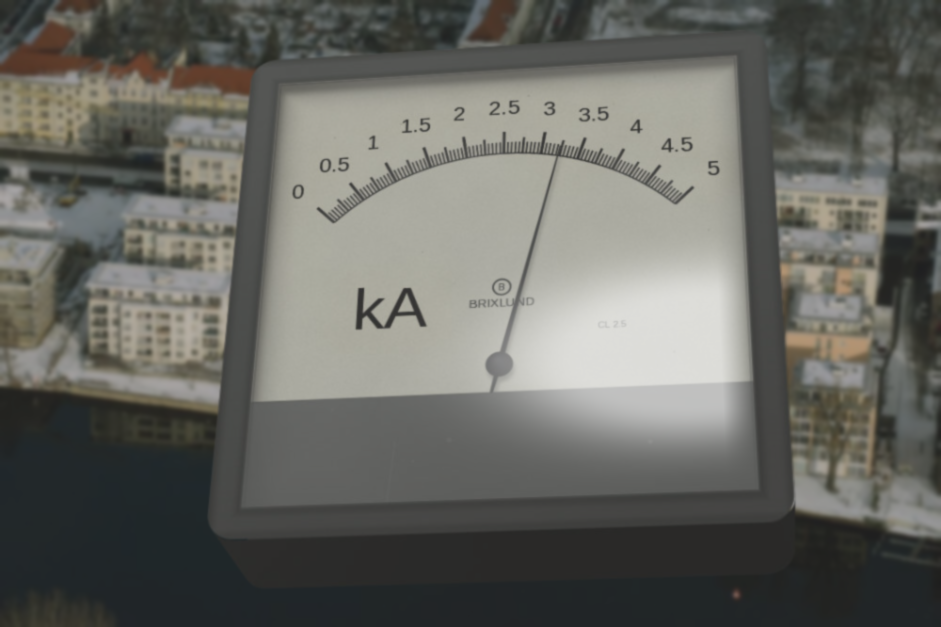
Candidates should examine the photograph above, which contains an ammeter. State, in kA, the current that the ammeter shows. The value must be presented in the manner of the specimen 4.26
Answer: 3.25
